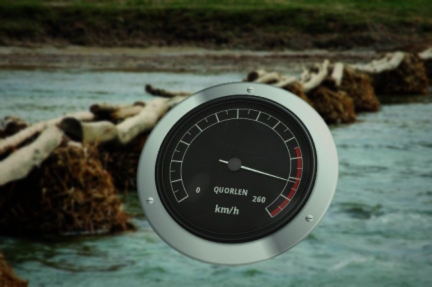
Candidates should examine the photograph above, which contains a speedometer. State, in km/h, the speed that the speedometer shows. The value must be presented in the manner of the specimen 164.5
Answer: 225
